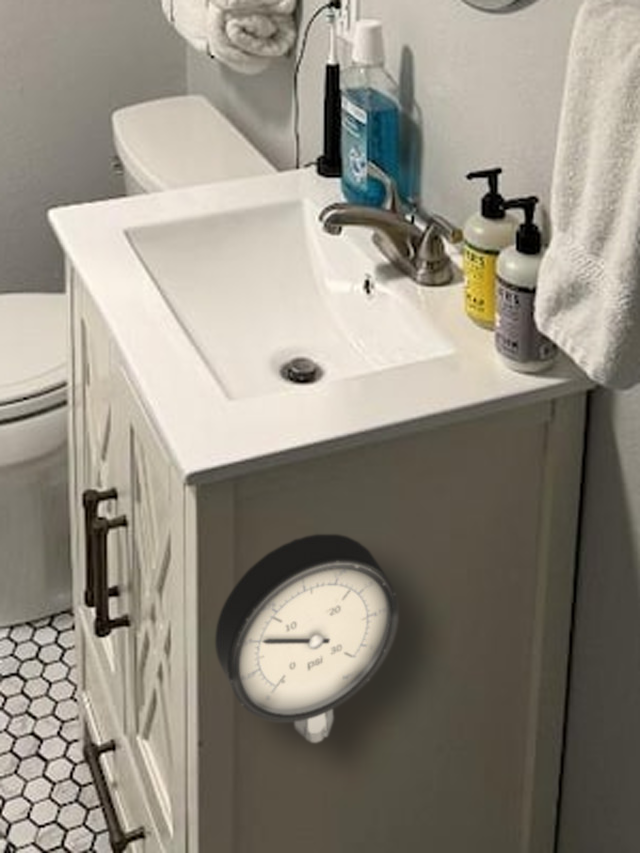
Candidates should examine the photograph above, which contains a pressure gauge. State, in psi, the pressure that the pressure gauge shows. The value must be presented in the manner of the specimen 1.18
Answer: 7.5
